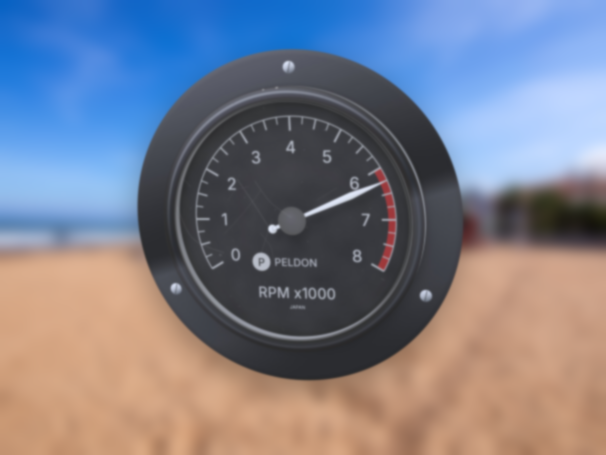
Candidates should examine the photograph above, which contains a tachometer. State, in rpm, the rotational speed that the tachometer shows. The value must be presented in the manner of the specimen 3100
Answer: 6250
